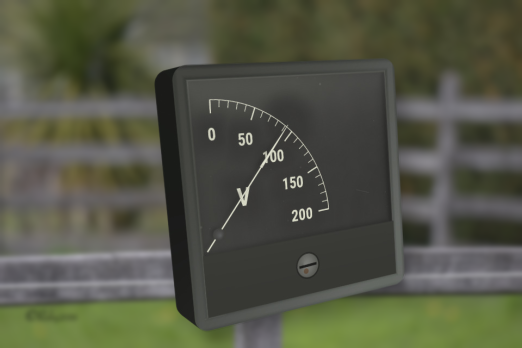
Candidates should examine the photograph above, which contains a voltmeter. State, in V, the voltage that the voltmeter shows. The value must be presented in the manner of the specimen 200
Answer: 90
